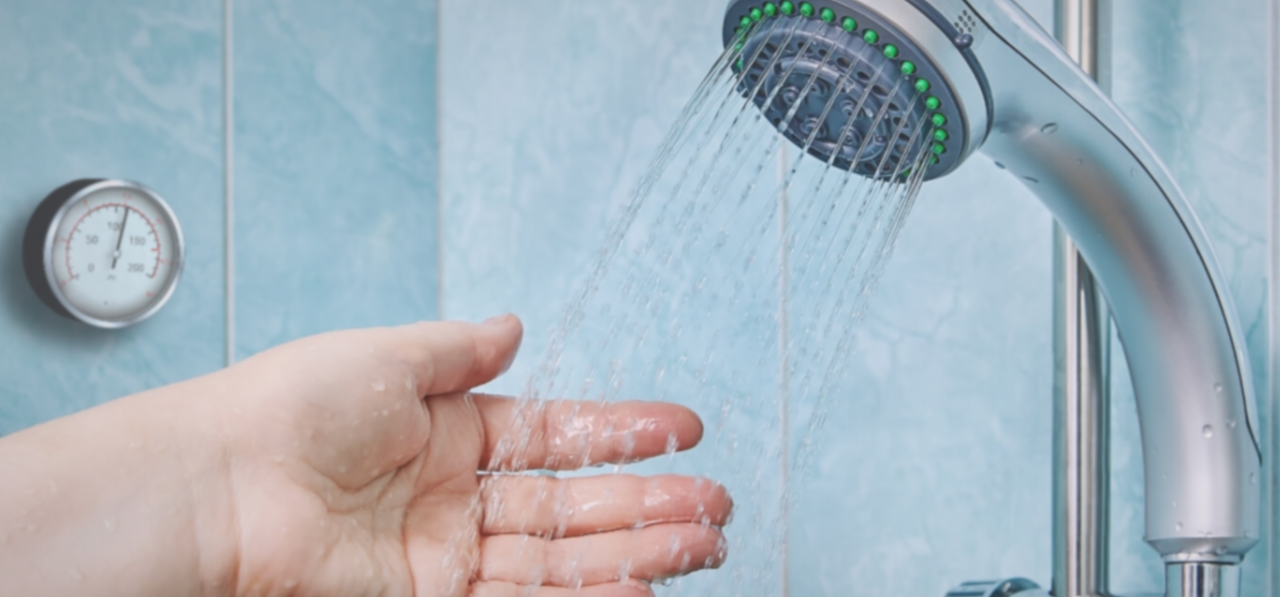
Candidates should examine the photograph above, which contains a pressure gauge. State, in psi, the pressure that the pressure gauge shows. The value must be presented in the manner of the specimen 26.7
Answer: 110
